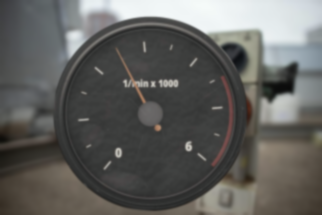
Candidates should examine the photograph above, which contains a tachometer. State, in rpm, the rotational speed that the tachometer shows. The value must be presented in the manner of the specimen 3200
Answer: 2500
